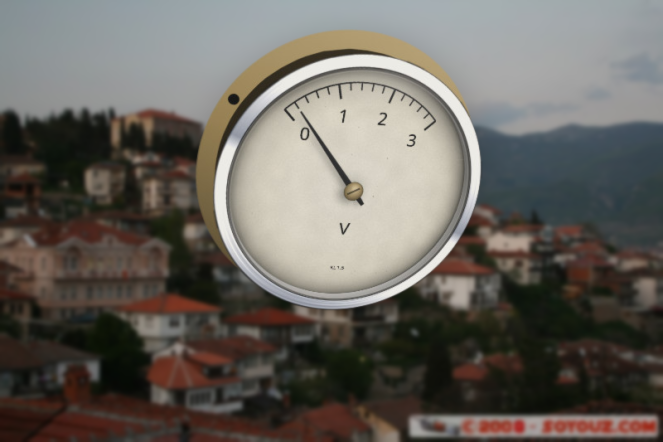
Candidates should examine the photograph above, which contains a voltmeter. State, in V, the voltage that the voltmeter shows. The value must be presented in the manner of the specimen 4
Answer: 0.2
